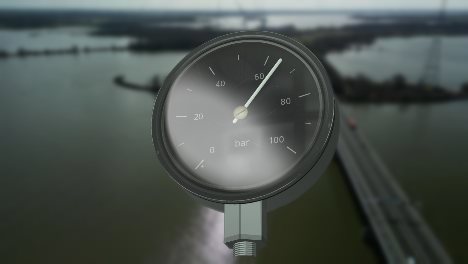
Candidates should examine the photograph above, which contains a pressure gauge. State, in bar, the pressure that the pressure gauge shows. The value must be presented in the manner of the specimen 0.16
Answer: 65
